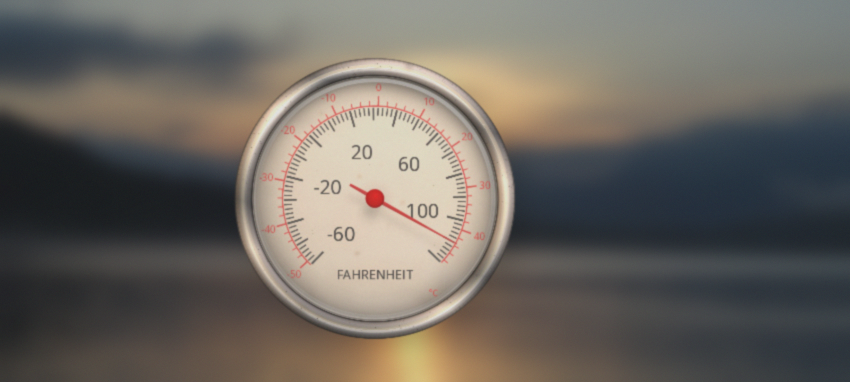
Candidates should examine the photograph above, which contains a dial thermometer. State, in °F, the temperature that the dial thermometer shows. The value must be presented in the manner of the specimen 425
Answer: 110
